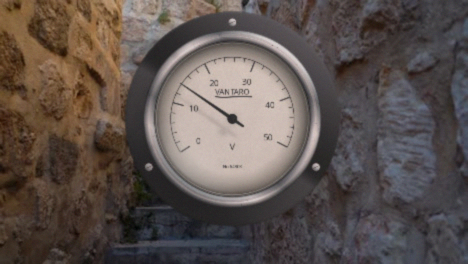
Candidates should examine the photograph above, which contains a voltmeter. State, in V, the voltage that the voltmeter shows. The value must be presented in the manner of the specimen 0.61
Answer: 14
